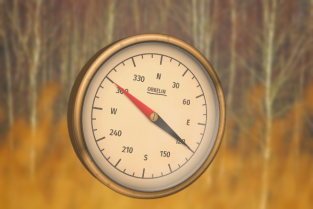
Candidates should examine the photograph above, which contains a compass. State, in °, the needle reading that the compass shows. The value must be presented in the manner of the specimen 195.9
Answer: 300
